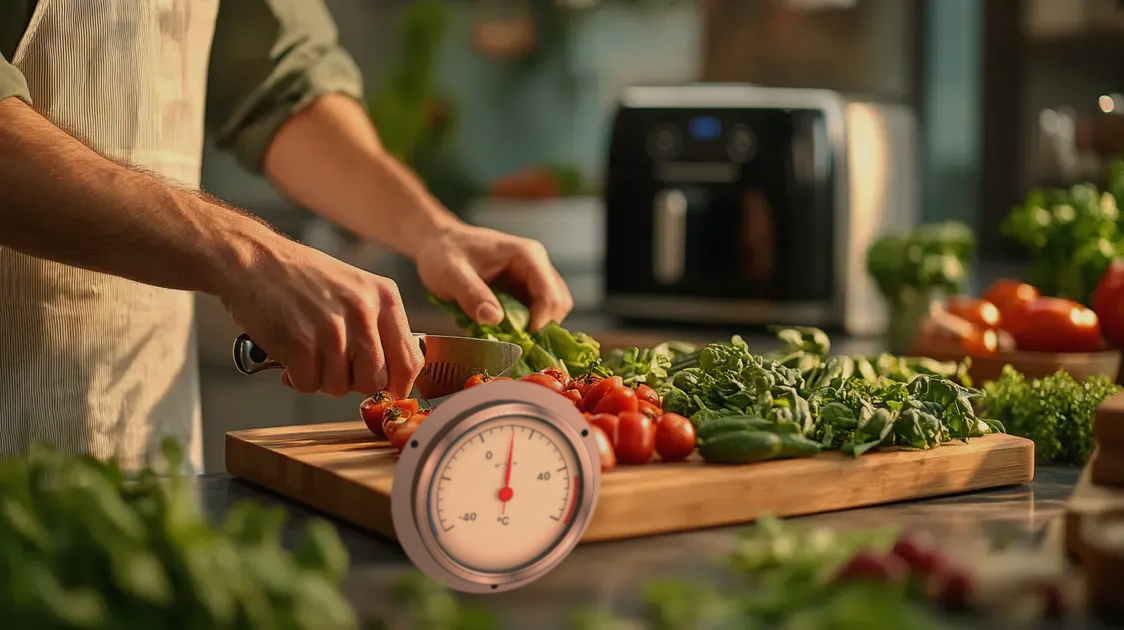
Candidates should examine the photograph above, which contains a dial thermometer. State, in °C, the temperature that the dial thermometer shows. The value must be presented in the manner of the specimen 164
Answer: 12
